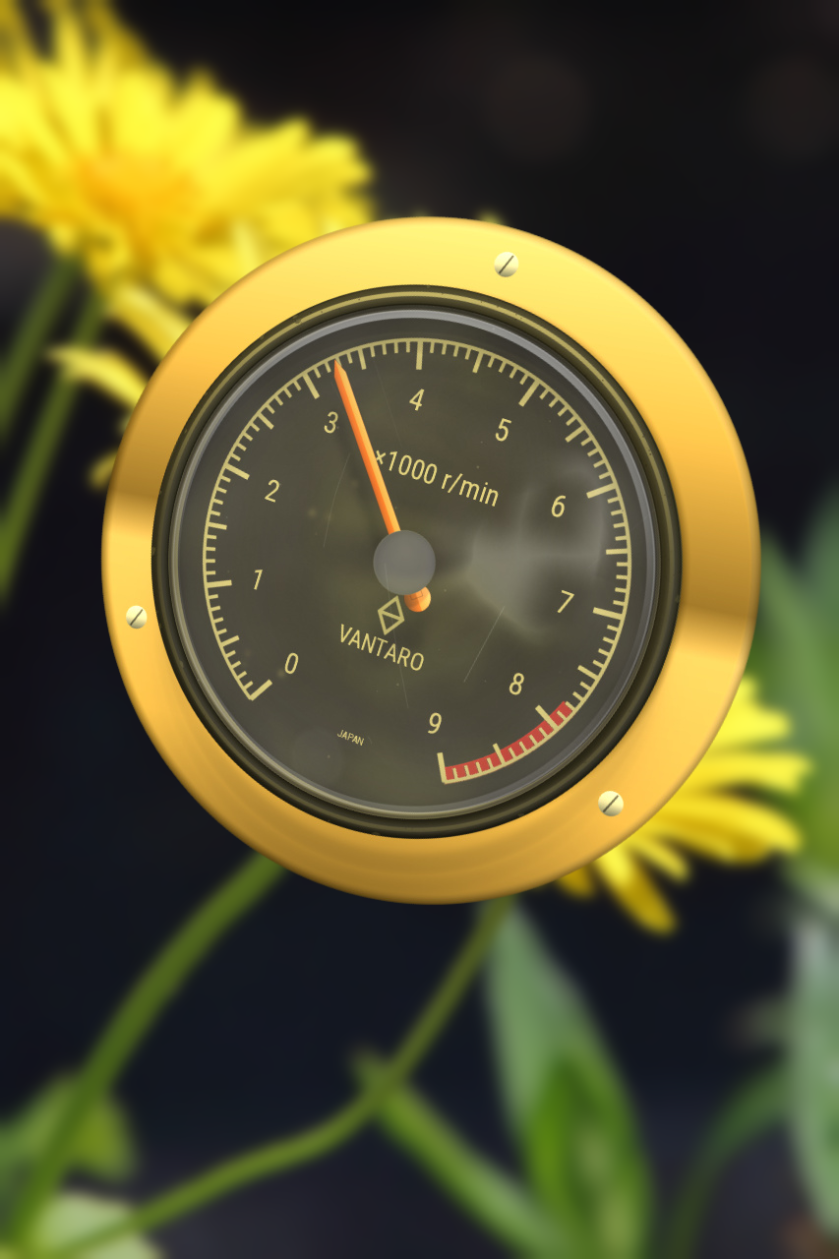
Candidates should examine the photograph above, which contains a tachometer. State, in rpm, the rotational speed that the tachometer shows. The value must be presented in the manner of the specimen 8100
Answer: 3300
